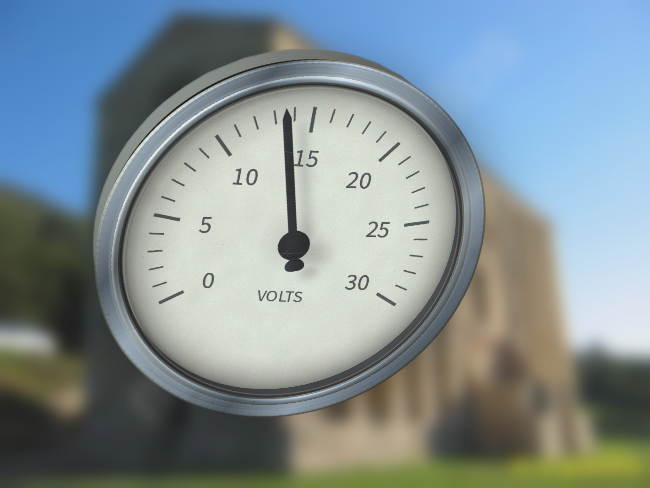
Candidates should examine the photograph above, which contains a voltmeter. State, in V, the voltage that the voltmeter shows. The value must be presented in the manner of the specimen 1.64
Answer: 13.5
